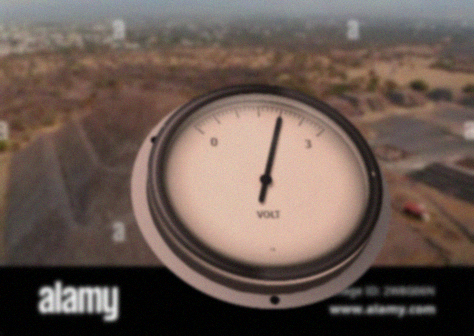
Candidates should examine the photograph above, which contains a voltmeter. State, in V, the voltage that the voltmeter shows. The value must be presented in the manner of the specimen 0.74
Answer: 2
